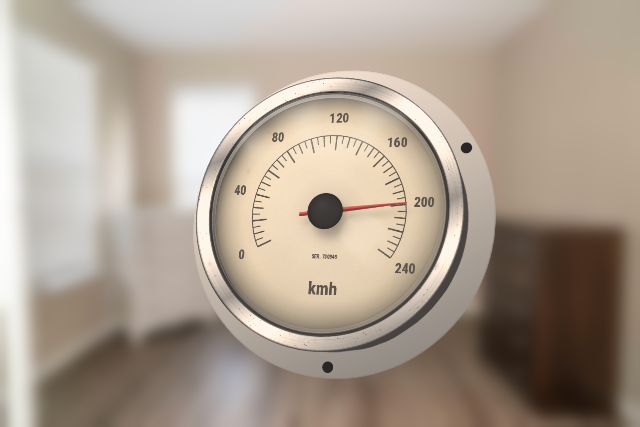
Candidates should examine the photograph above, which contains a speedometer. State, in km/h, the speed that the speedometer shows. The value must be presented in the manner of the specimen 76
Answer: 200
